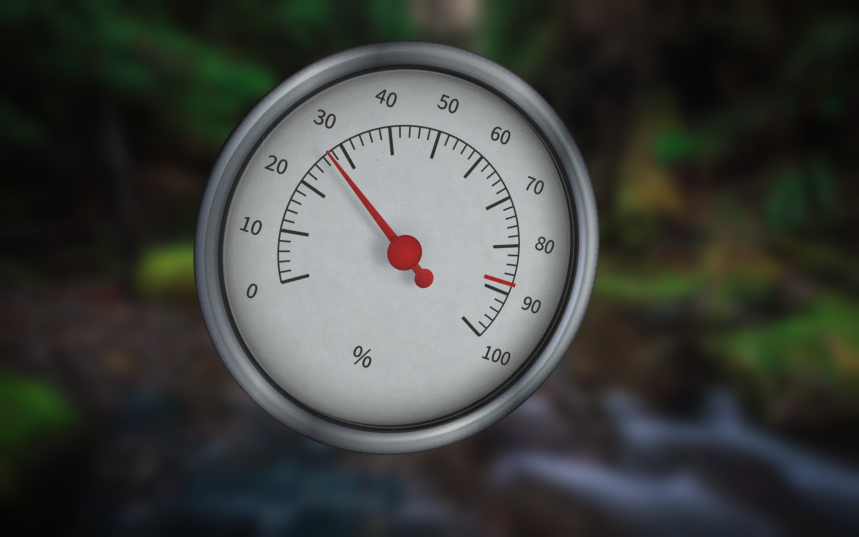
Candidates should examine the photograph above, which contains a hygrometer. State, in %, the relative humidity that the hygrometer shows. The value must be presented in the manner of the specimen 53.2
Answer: 27
